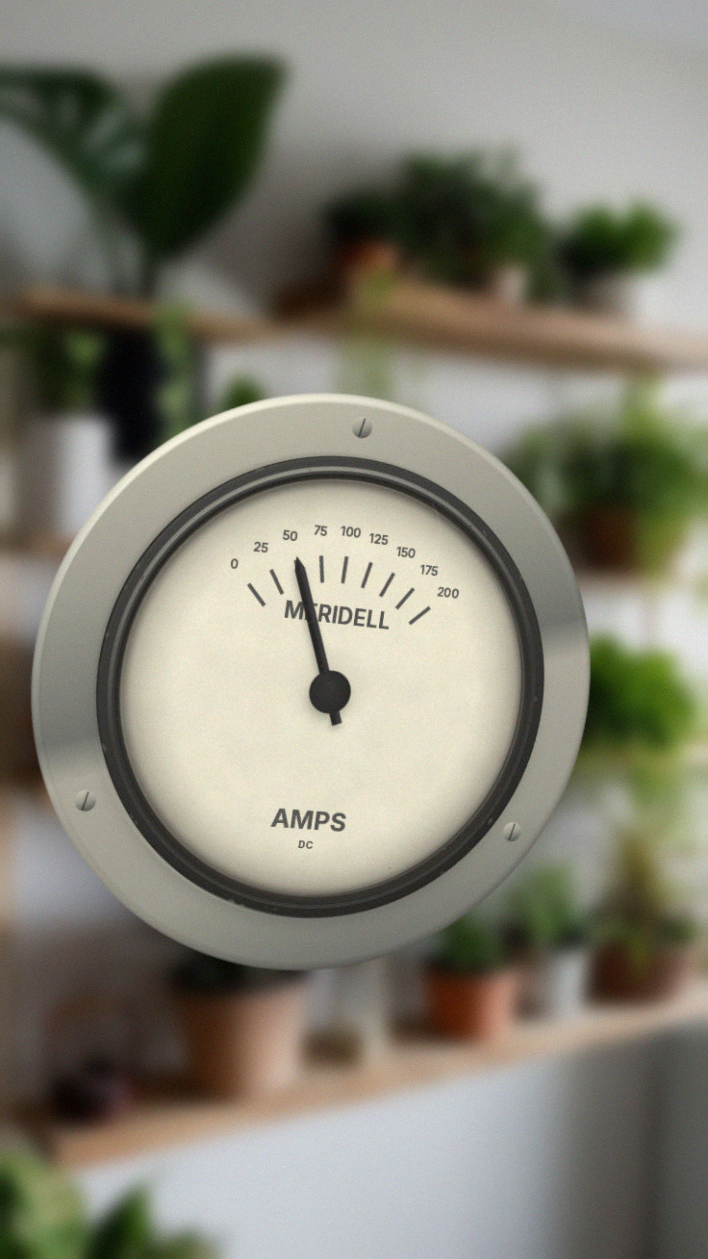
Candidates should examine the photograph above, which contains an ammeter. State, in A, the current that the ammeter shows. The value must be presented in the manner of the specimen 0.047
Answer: 50
